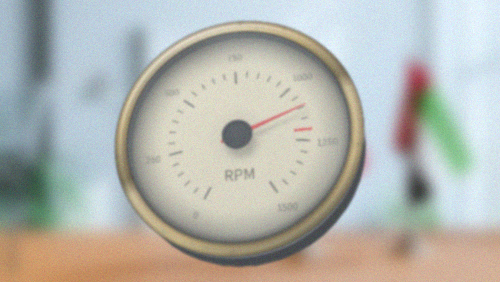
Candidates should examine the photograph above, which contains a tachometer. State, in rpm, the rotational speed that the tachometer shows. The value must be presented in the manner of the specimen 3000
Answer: 1100
